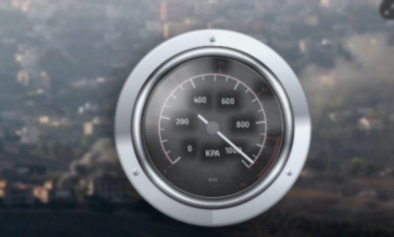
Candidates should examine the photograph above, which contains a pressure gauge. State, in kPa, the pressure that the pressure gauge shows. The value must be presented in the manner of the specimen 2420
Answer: 975
